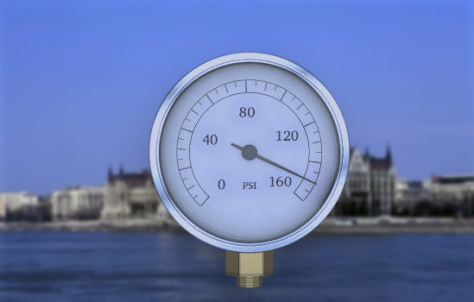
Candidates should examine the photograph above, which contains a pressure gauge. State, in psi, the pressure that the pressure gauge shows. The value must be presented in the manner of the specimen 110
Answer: 150
